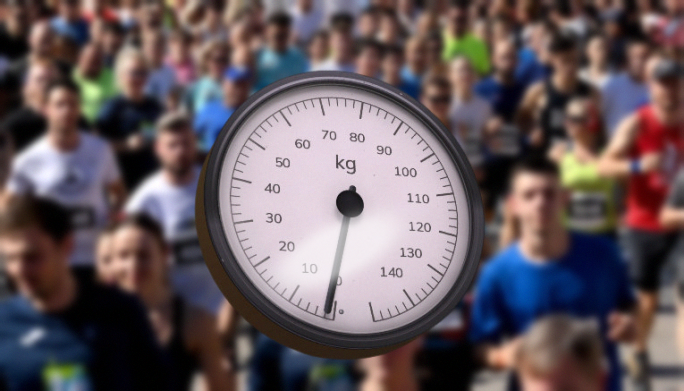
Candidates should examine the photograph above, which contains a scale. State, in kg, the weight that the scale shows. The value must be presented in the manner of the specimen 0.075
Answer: 2
